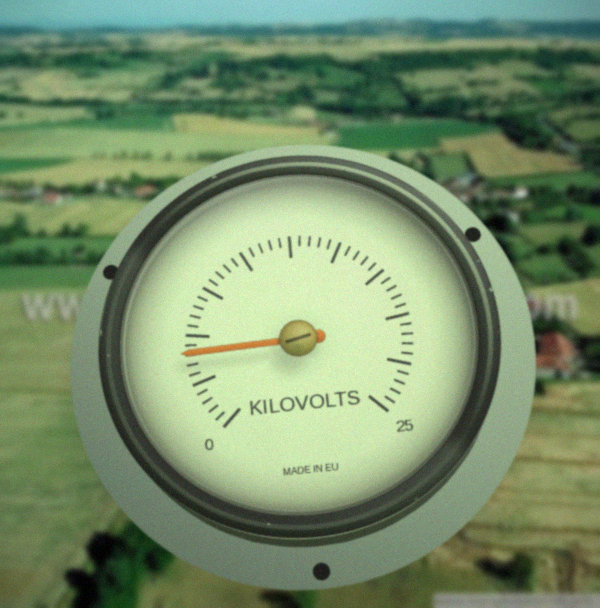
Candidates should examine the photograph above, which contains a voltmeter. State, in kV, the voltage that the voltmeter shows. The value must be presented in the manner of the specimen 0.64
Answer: 4
